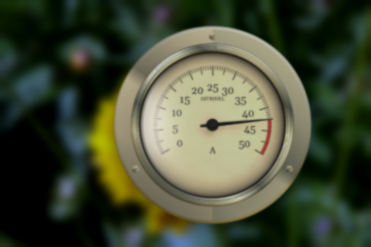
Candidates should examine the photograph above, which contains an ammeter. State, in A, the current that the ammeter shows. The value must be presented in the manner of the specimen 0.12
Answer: 42.5
